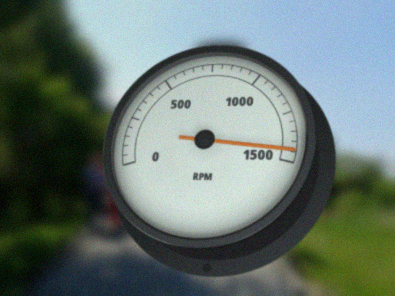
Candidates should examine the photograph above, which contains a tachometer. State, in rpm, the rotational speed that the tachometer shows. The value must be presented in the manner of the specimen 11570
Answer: 1450
